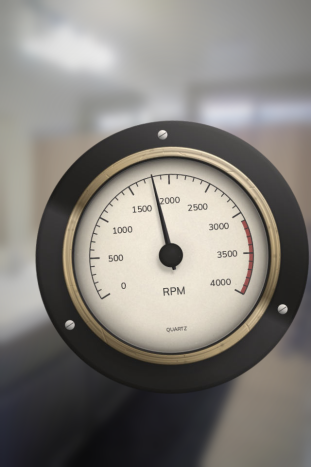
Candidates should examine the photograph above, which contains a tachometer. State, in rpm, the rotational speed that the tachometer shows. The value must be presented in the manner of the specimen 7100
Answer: 1800
